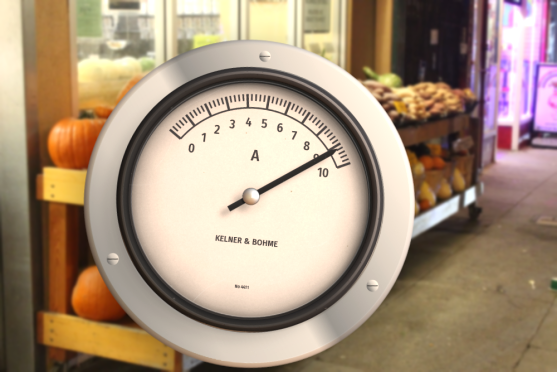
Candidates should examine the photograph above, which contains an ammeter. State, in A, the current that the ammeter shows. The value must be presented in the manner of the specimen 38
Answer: 9.2
